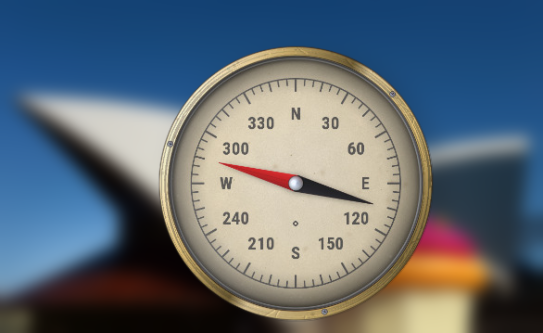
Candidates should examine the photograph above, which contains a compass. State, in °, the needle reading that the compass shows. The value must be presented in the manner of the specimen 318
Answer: 285
